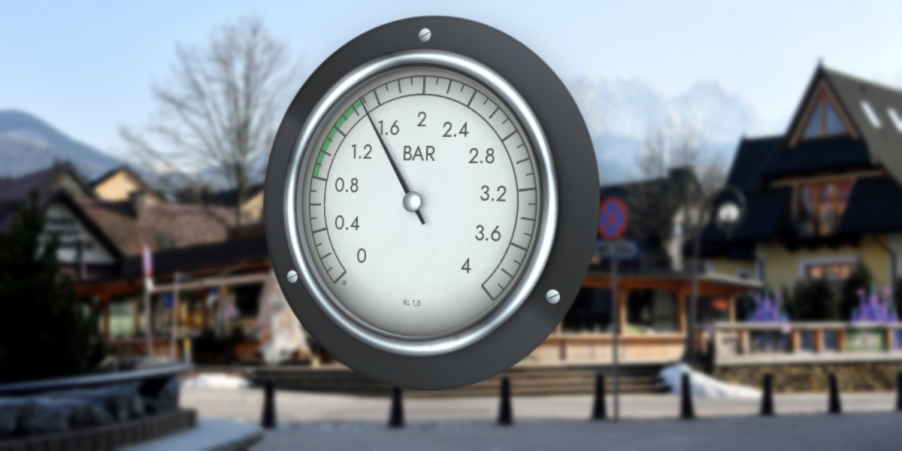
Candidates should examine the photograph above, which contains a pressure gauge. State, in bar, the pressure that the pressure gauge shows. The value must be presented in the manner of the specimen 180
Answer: 1.5
